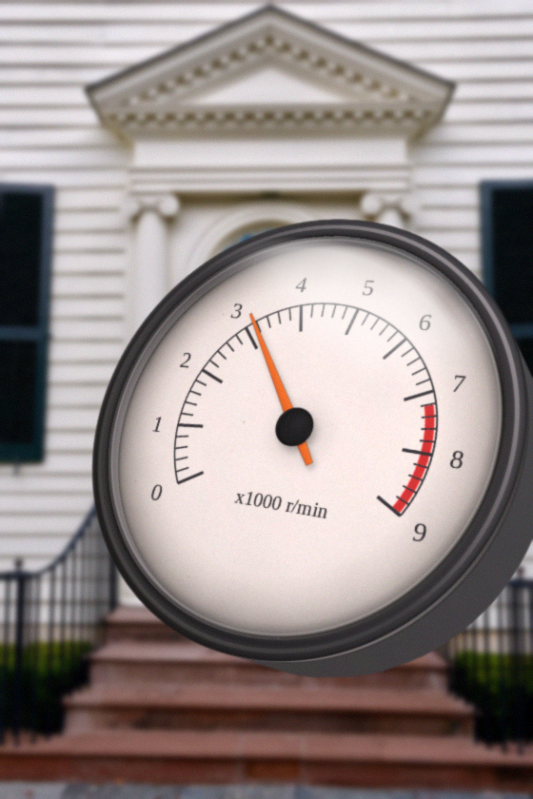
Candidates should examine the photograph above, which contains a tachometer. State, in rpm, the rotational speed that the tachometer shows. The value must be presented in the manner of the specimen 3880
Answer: 3200
